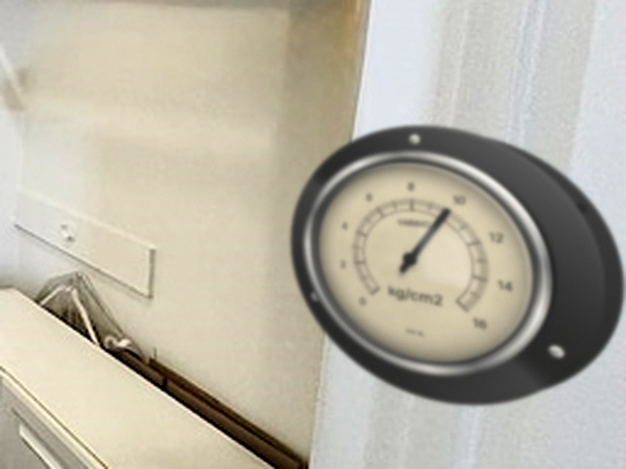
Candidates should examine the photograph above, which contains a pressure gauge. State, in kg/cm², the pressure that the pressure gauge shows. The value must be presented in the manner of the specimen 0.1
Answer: 10
